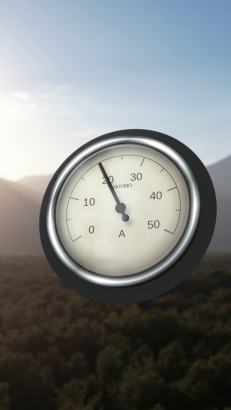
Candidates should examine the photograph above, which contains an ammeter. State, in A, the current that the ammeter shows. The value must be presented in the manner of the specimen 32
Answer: 20
